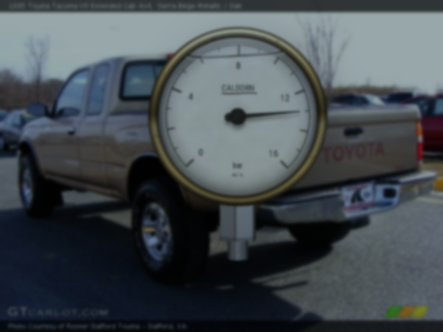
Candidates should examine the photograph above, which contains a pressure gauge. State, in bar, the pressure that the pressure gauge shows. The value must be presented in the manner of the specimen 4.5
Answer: 13
